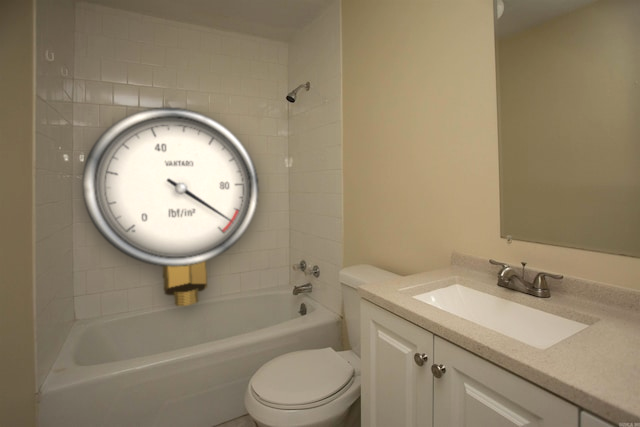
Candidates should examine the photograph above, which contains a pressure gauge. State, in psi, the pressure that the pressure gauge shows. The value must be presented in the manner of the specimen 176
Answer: 95
